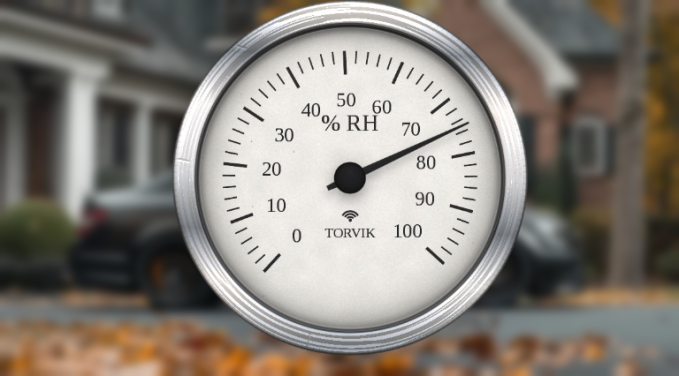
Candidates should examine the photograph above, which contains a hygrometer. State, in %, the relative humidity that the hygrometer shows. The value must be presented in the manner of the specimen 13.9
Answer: 75
